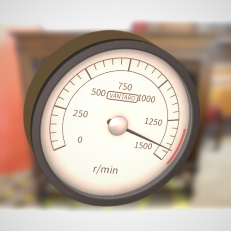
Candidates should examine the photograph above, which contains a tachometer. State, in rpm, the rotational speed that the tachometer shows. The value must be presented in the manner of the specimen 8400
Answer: 1425
